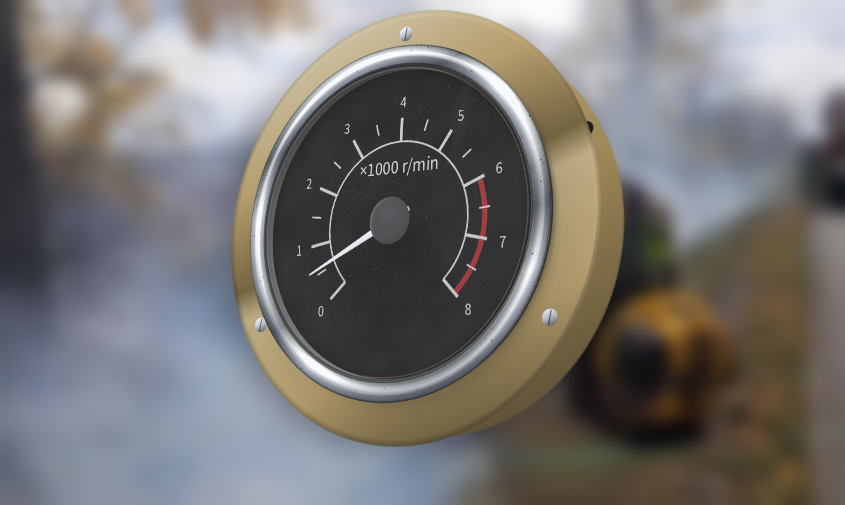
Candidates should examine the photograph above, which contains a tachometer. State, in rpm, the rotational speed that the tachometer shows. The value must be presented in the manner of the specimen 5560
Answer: 500
